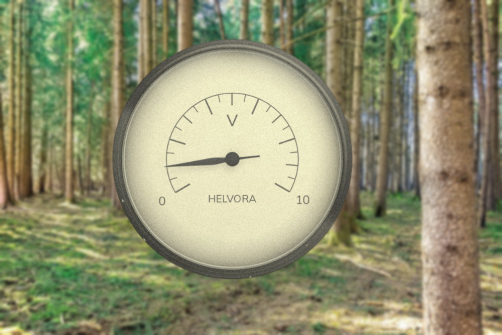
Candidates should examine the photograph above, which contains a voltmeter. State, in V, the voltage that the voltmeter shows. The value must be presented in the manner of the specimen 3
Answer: 1
